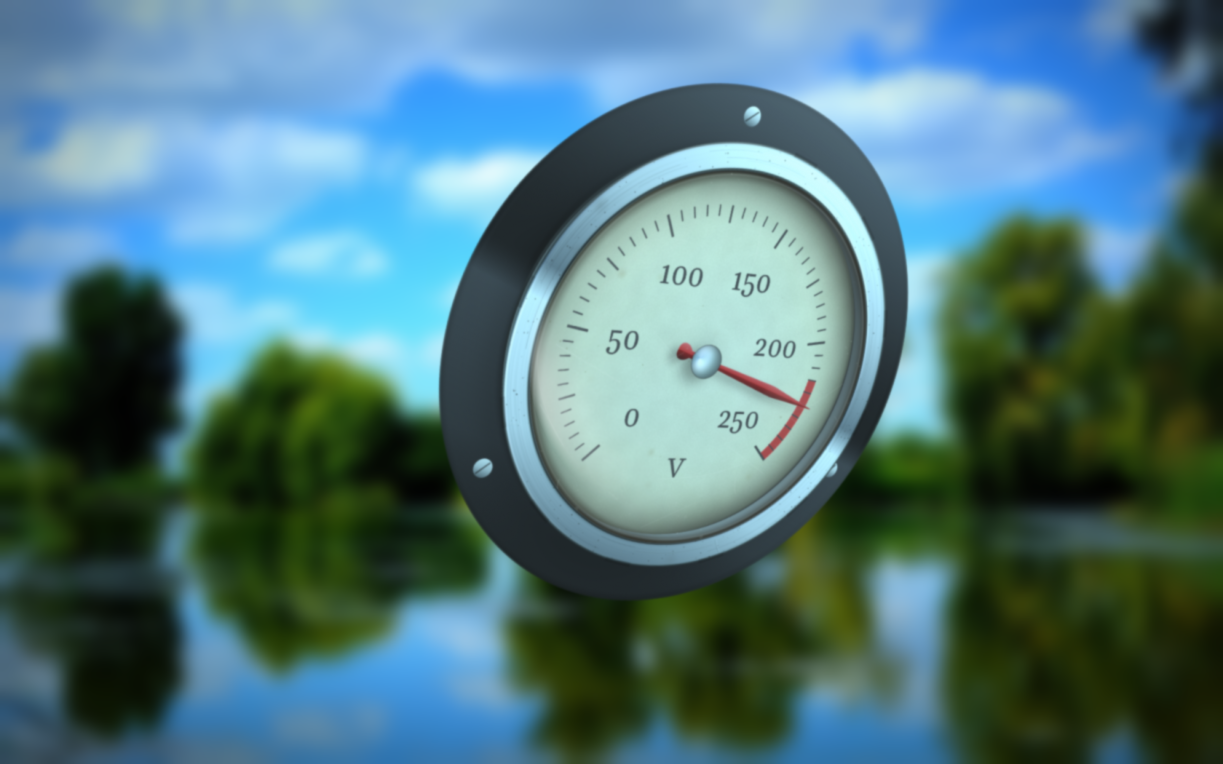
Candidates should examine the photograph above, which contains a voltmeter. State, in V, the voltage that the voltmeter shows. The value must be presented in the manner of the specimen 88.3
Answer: 225
